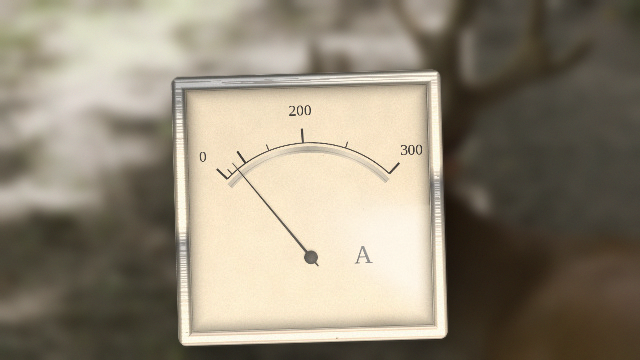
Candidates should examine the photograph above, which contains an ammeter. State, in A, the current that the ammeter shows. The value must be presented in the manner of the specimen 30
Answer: 75
